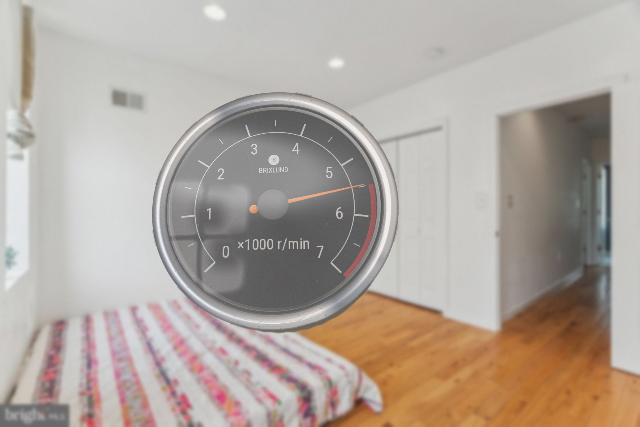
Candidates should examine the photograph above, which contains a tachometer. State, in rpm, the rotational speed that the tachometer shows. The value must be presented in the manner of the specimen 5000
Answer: 5500
